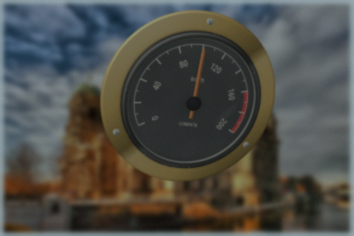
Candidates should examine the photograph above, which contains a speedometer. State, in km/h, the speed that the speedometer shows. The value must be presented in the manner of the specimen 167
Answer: 100
